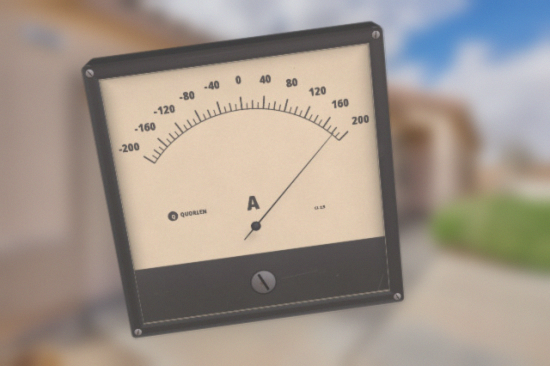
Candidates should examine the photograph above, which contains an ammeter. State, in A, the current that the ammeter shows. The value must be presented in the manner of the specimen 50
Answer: 180
